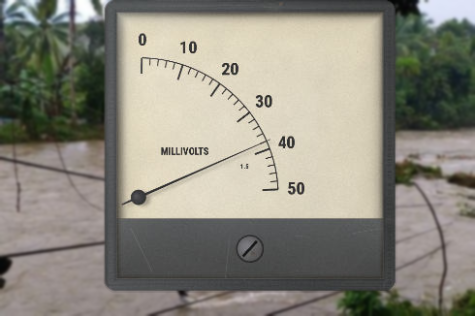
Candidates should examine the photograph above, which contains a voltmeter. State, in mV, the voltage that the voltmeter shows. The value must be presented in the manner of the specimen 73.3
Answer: 38
